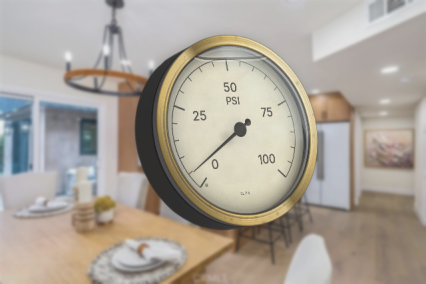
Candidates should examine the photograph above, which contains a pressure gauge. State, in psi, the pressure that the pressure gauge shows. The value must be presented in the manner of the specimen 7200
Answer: 5
